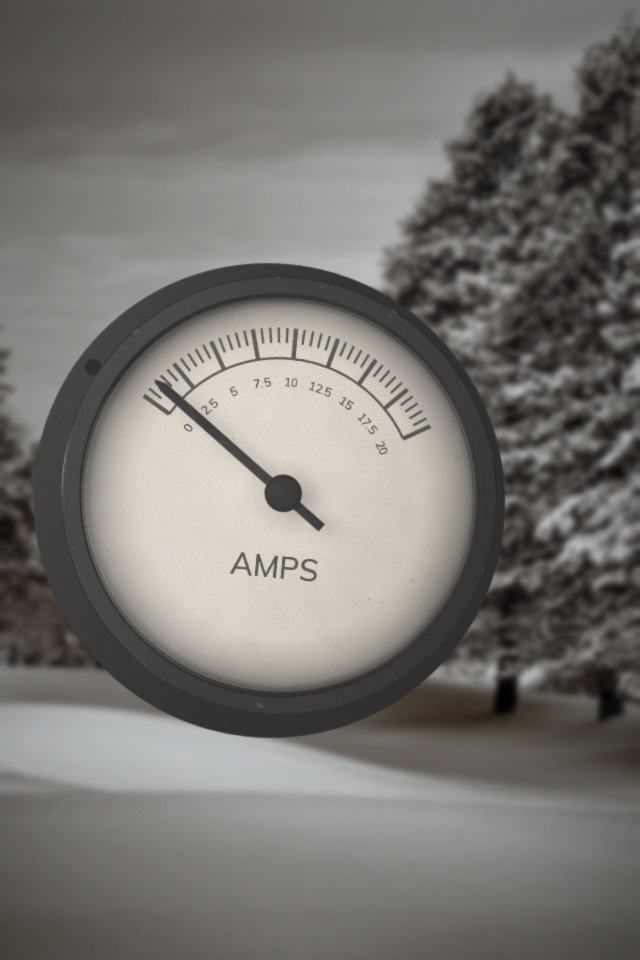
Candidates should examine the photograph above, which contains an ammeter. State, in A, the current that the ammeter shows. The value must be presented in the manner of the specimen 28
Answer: 1
